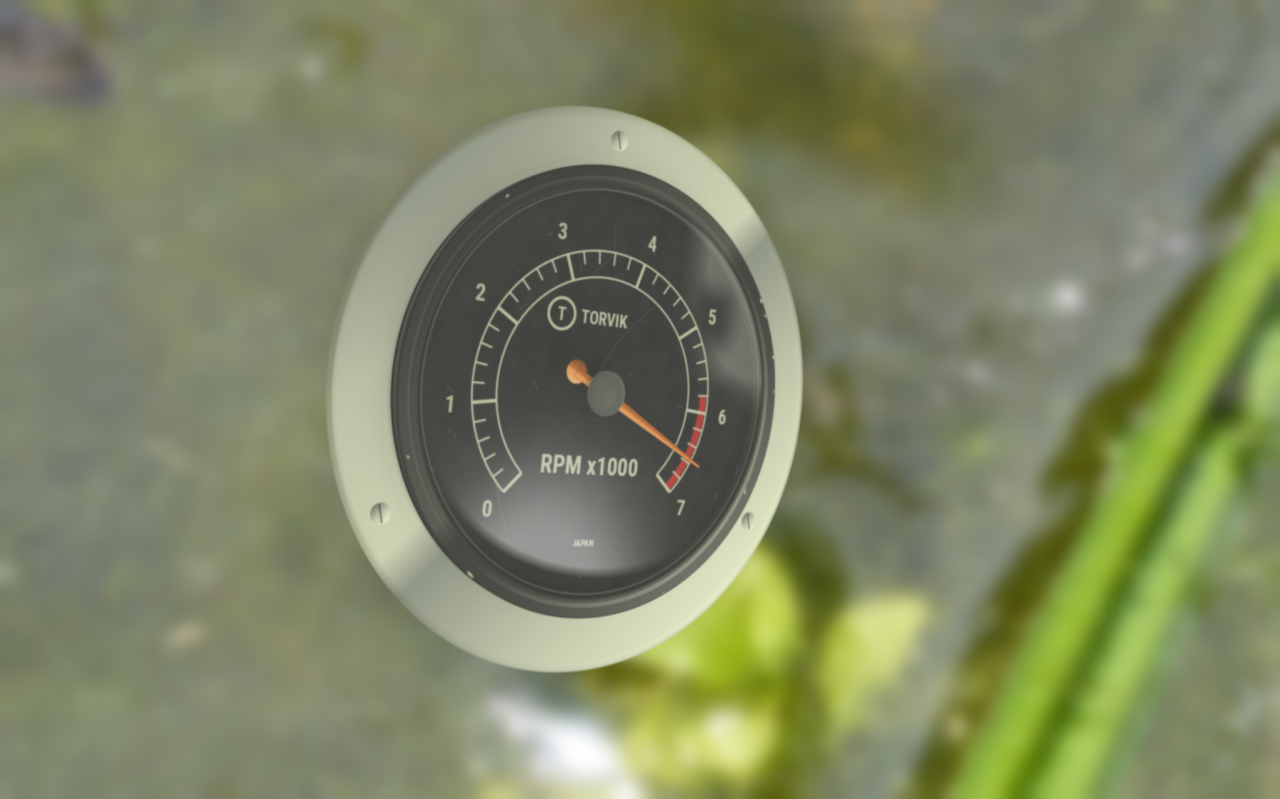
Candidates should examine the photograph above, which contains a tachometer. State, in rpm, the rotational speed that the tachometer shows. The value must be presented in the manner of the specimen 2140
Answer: 6600
